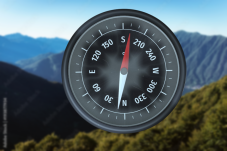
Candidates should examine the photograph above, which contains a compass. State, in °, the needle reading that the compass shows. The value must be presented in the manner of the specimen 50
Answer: 190
